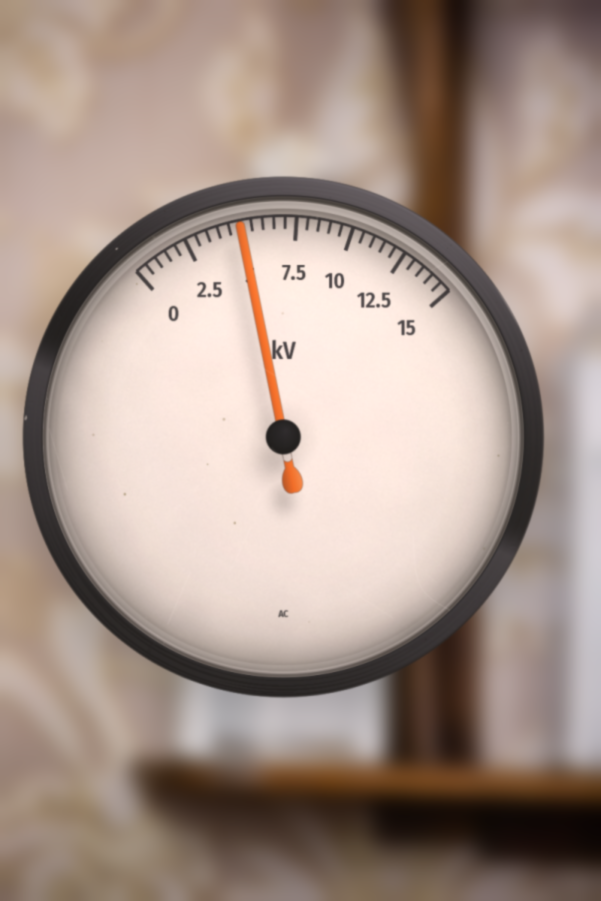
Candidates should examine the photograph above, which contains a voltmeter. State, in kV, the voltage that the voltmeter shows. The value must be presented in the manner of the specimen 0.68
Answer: 5
